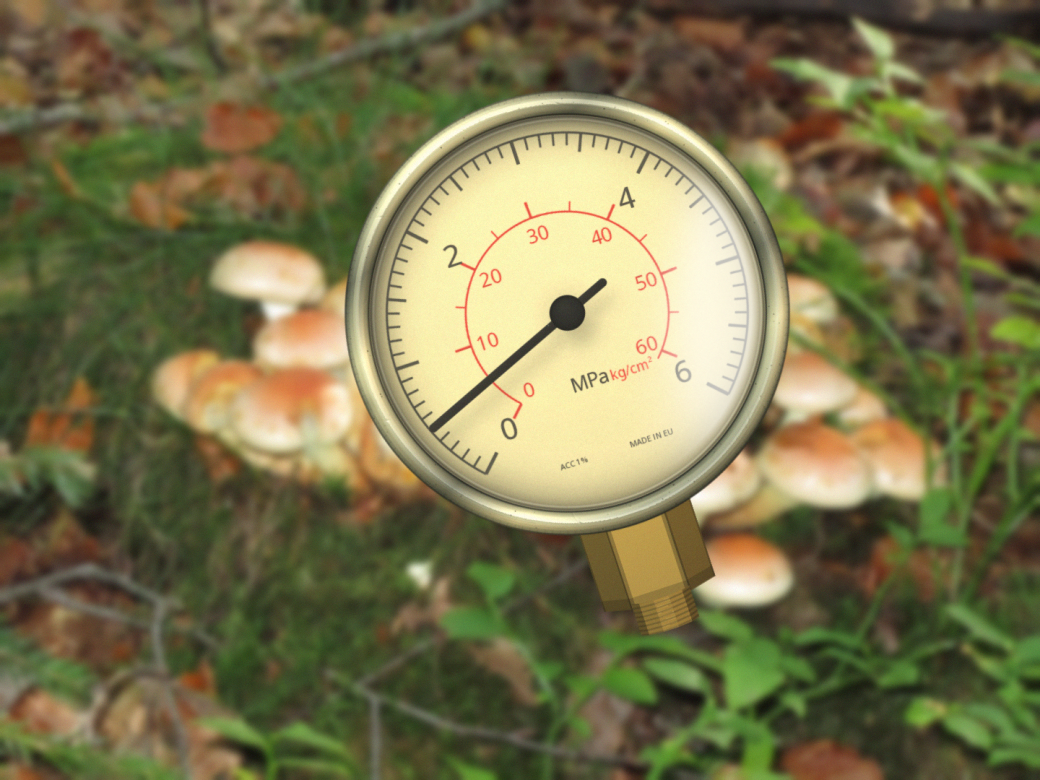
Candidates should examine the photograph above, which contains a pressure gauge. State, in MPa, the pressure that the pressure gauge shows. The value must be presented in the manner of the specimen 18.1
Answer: 0.5
